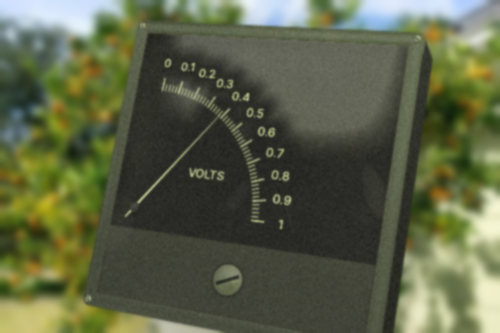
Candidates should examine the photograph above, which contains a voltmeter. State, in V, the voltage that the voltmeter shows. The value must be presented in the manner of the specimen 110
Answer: 0.4
